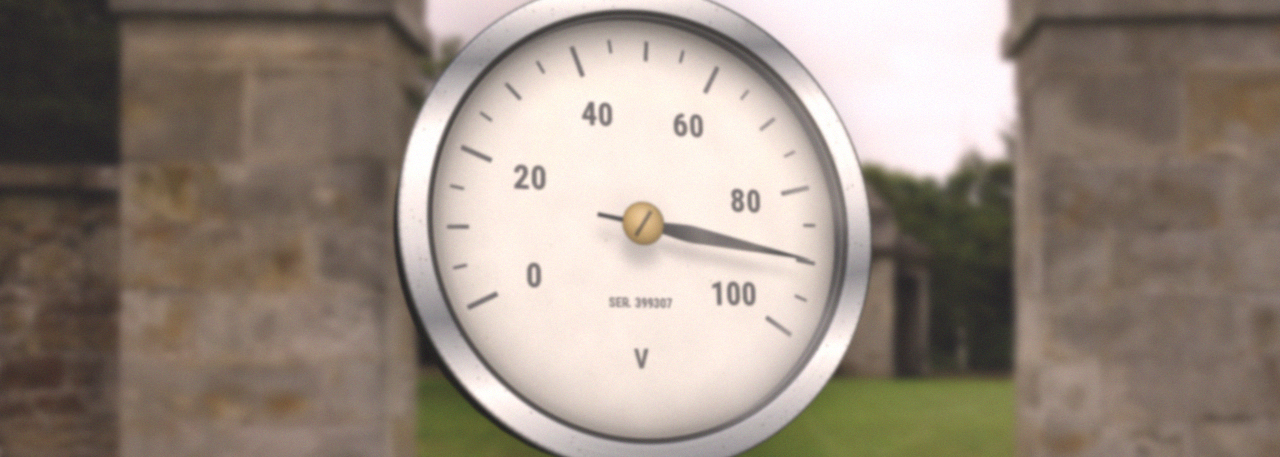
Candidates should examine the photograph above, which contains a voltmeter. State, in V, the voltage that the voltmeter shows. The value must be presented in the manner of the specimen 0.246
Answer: 90
